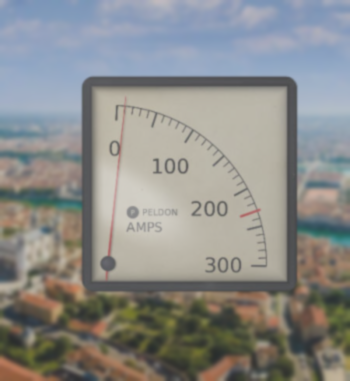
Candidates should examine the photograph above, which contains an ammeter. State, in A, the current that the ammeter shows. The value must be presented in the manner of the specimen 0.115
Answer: 10
